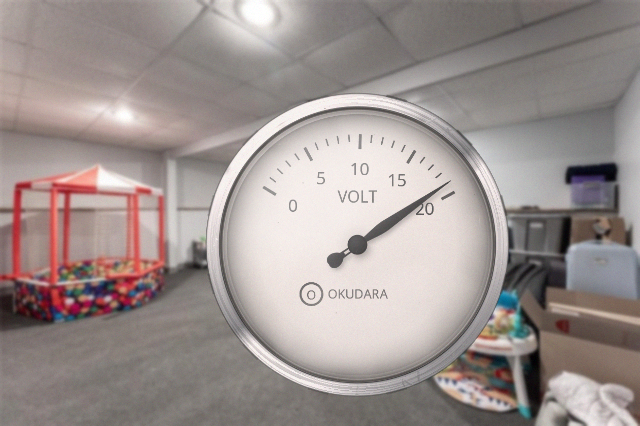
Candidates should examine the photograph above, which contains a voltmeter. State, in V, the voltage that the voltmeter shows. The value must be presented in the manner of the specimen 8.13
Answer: 19
